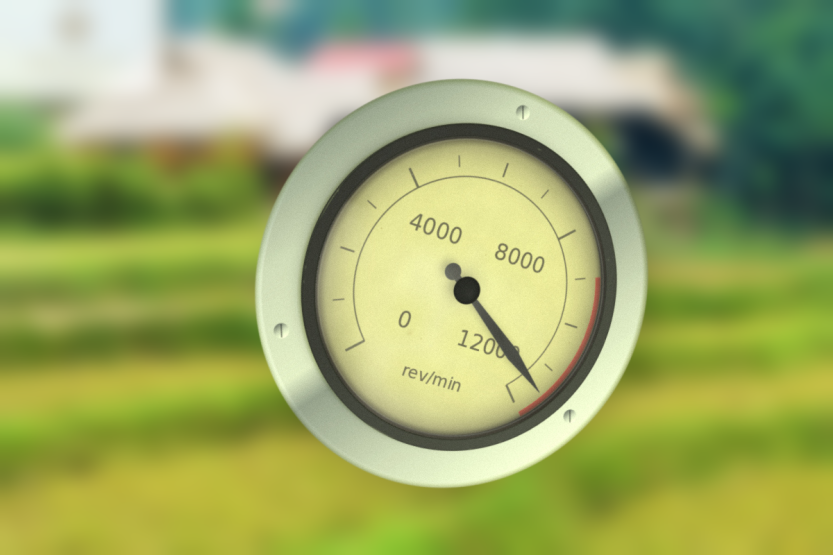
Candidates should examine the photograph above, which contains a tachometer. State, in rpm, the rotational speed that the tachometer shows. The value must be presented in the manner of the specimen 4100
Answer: 11500
